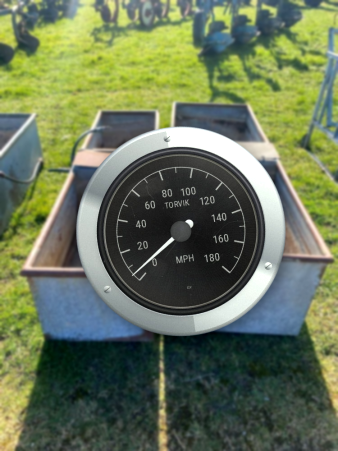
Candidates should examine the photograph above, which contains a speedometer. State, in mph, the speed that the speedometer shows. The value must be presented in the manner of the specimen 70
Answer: 5
